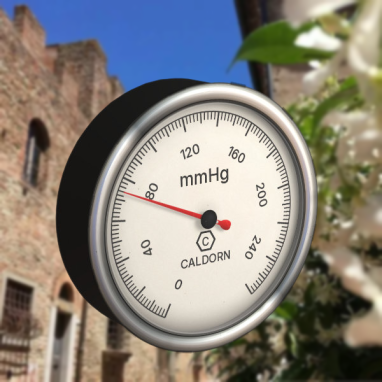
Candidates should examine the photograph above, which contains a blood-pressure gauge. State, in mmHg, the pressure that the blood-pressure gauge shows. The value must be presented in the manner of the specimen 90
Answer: 74
